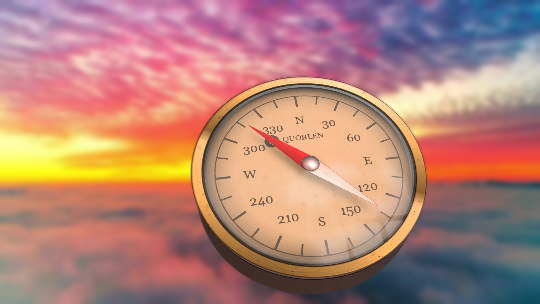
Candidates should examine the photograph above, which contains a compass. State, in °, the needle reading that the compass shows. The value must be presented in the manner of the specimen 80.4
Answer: 315
